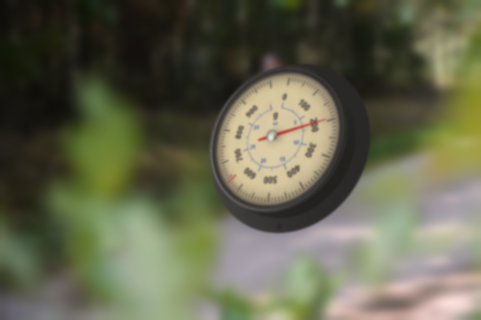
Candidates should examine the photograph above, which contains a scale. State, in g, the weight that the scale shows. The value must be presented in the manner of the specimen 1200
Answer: 200
